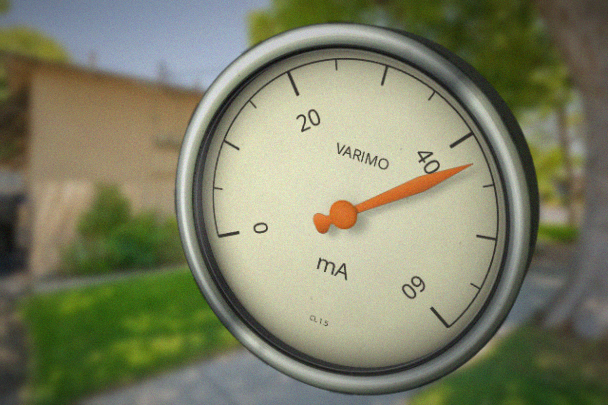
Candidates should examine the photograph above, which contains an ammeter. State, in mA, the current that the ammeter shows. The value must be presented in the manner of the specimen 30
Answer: 42.5
